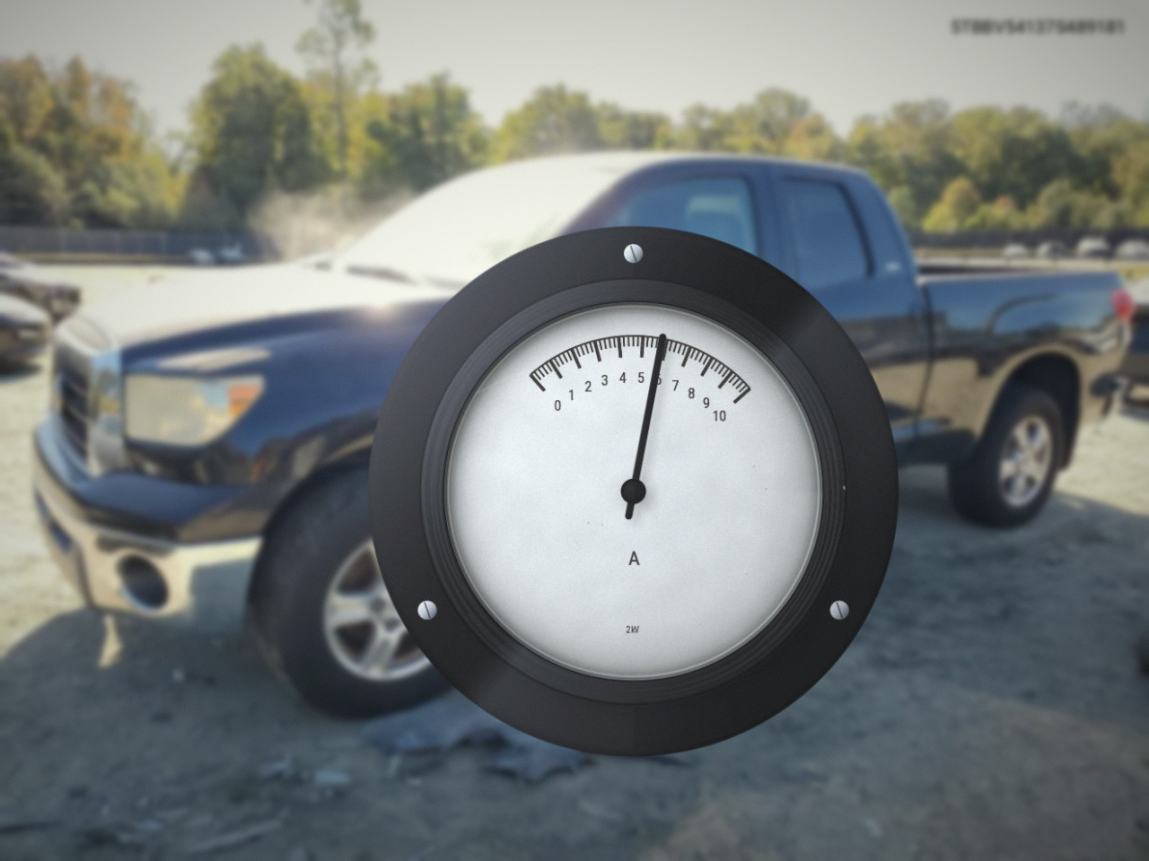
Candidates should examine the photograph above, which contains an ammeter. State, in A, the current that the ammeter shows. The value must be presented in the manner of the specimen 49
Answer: 5.8
